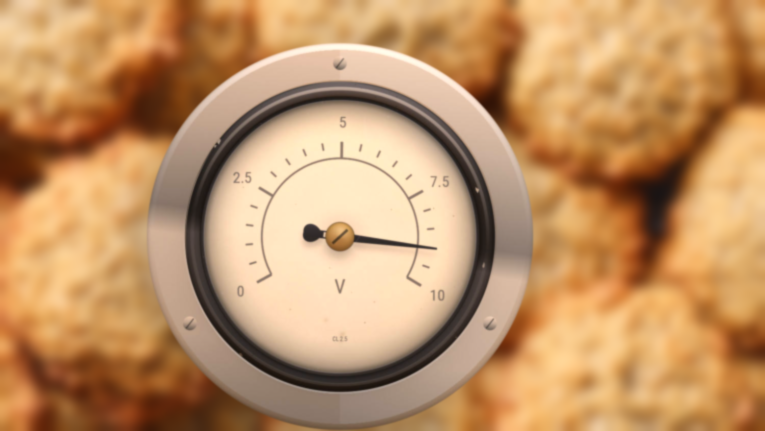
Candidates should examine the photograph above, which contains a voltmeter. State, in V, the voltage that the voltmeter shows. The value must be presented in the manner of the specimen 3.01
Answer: 9
